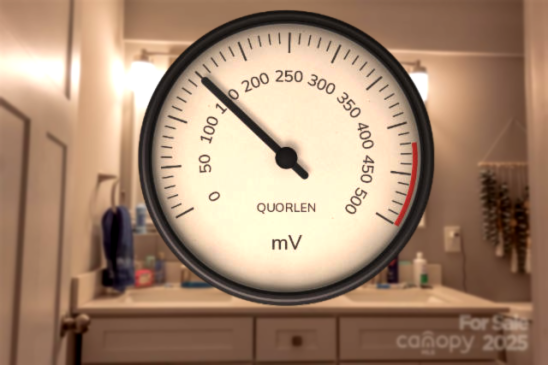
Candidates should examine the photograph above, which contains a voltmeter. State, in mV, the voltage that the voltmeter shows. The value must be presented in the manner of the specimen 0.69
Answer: 150
